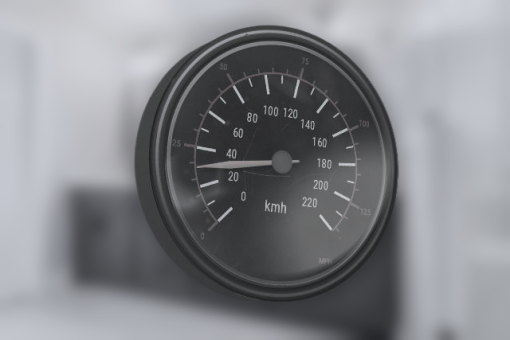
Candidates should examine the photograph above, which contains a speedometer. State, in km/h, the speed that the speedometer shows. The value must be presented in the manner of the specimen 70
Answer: 30
